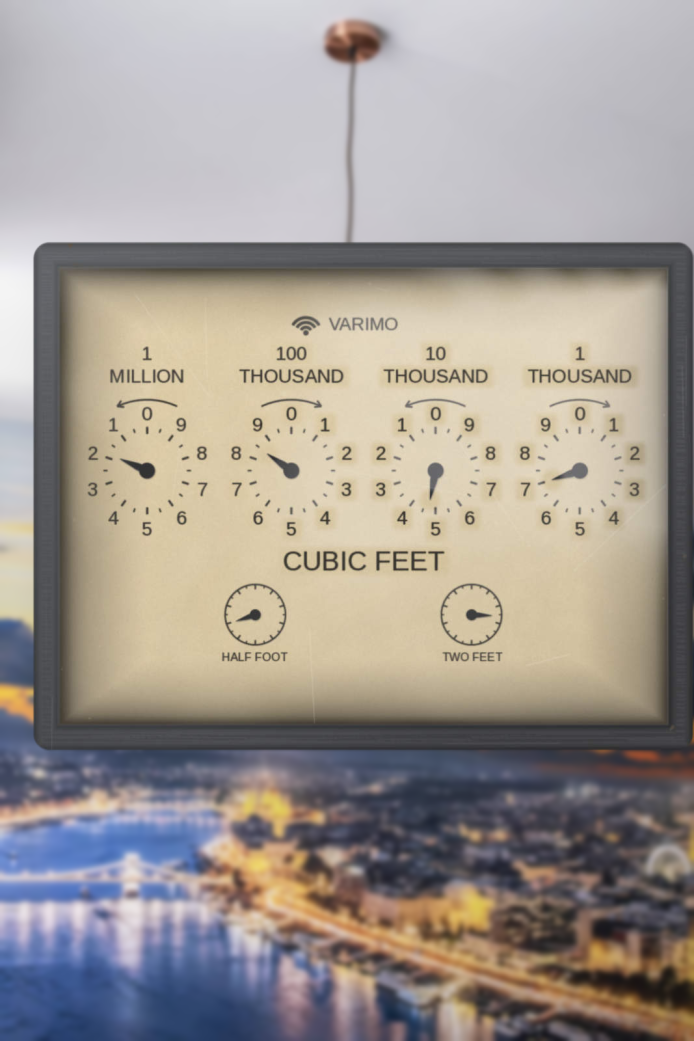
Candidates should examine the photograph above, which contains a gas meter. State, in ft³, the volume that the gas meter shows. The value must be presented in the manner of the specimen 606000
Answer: 184700
